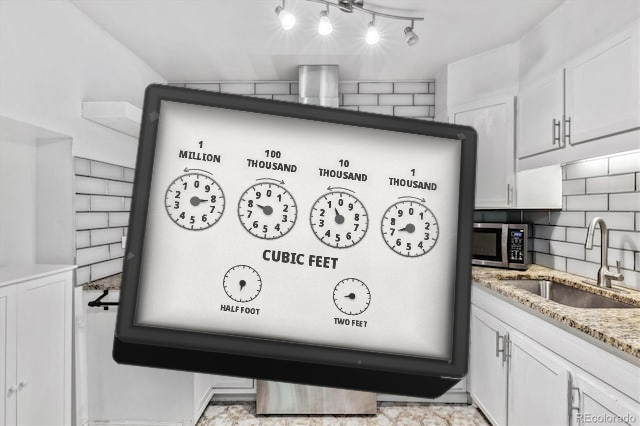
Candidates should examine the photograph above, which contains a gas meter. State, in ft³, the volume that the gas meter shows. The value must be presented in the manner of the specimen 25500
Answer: 780700
